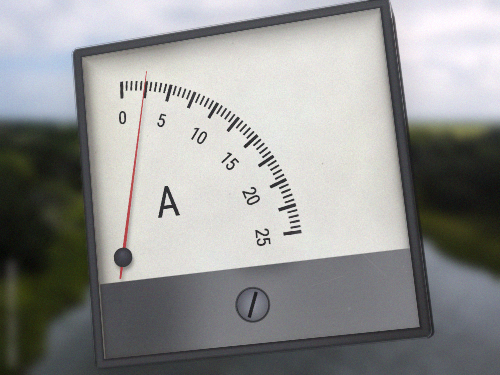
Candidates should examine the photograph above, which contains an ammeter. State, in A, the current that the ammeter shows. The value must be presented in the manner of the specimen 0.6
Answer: 2.5
